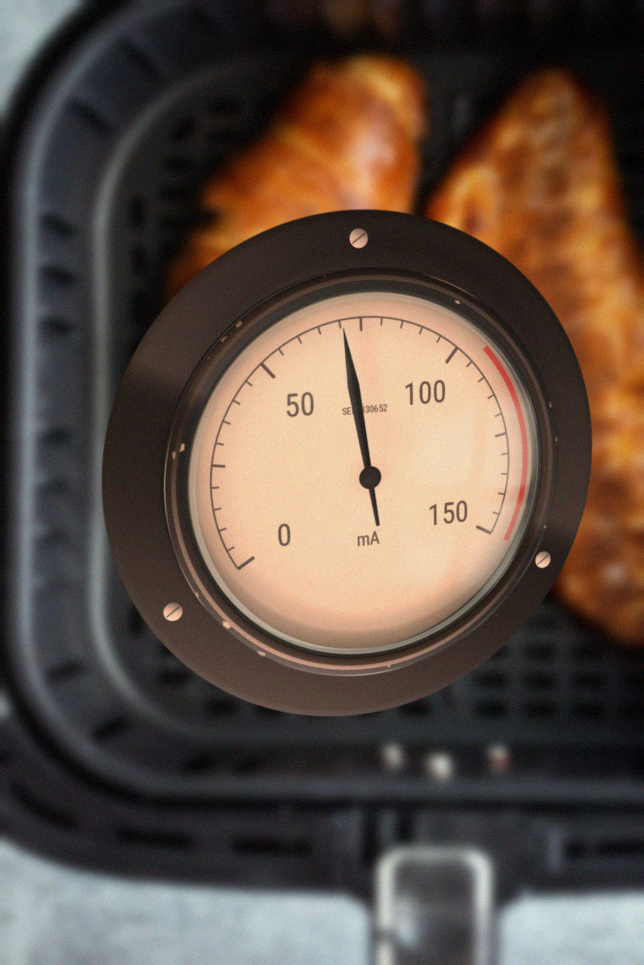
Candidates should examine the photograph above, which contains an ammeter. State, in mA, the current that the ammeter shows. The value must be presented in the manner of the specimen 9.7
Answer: 70
